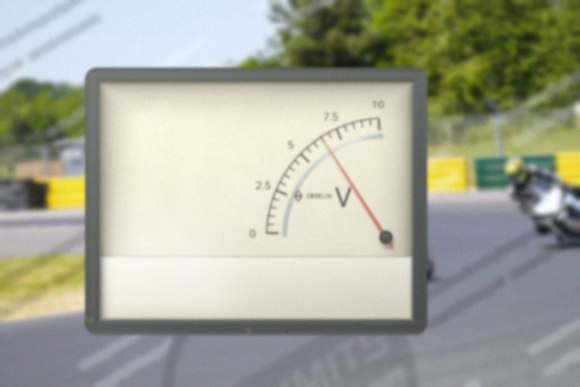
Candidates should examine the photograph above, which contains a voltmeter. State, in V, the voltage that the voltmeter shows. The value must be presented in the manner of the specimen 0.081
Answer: 6.5
